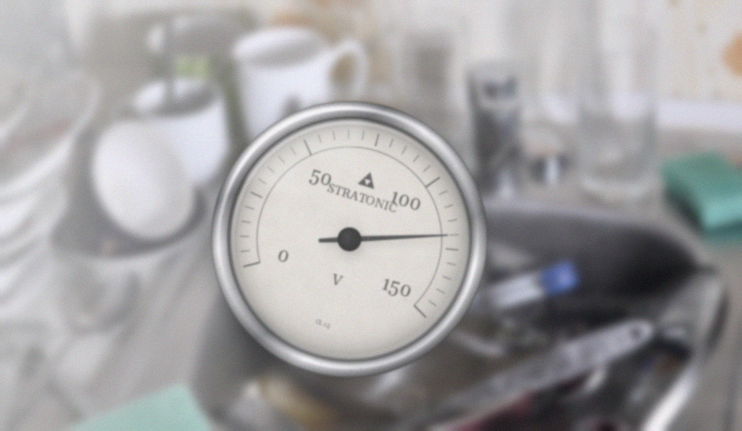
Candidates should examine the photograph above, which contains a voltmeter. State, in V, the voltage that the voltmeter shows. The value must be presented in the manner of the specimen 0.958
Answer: 120
